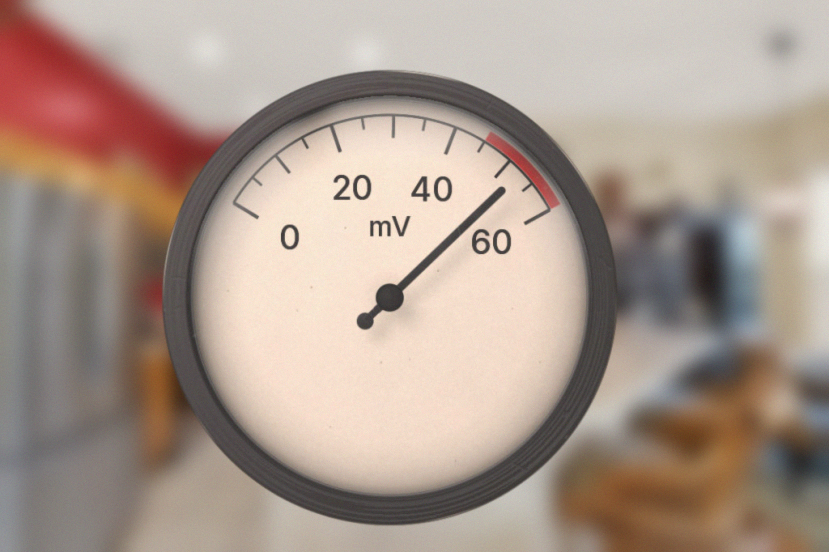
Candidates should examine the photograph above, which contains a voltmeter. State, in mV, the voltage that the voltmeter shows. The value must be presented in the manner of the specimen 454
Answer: 52.5
